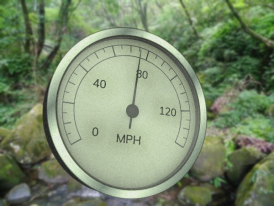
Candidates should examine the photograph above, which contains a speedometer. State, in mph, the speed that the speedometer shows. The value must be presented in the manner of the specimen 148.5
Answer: 75
